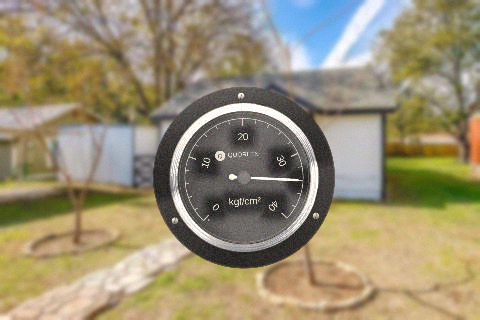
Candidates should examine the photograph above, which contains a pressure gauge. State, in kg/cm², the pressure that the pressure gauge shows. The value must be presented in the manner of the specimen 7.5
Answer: 34
